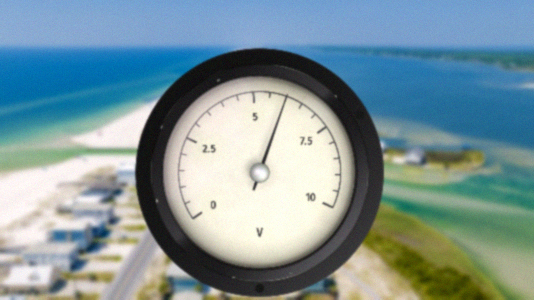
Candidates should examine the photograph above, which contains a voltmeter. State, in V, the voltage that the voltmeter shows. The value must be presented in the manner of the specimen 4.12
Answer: 6
